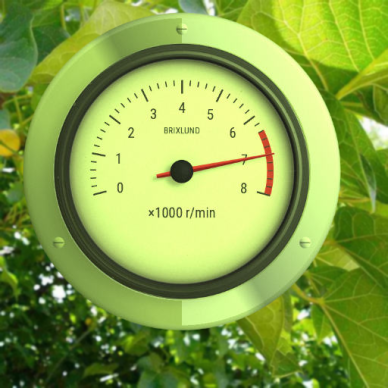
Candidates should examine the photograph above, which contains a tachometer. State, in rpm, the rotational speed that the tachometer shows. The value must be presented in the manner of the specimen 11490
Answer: 7000
